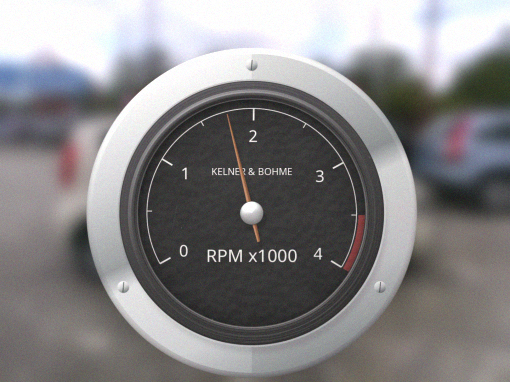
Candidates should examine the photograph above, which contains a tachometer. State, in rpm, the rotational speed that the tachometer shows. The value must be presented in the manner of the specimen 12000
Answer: 1750
